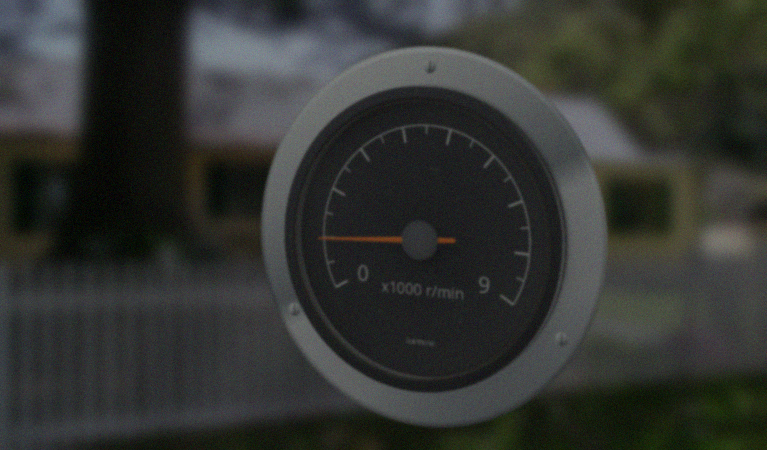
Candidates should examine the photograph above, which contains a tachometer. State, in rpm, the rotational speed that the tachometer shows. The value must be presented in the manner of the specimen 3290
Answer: 1000
